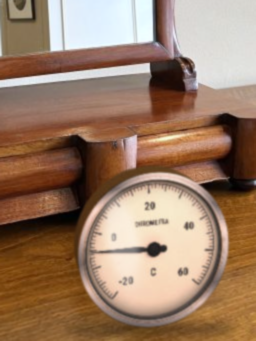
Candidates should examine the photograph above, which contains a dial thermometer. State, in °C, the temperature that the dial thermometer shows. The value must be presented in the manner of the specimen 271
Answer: -5
